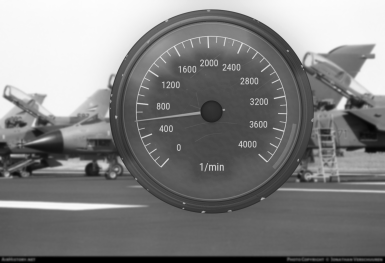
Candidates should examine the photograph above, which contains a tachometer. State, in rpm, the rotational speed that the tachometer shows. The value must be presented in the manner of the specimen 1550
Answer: 600
